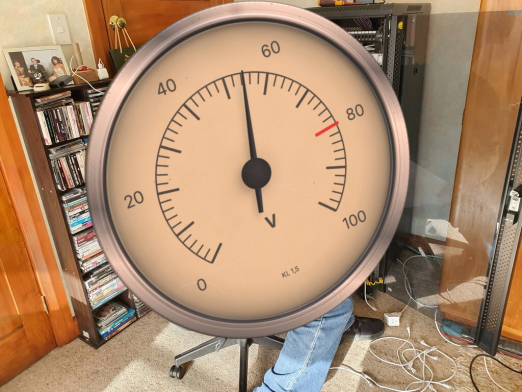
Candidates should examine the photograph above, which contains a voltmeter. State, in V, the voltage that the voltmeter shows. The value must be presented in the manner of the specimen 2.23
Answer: 54
